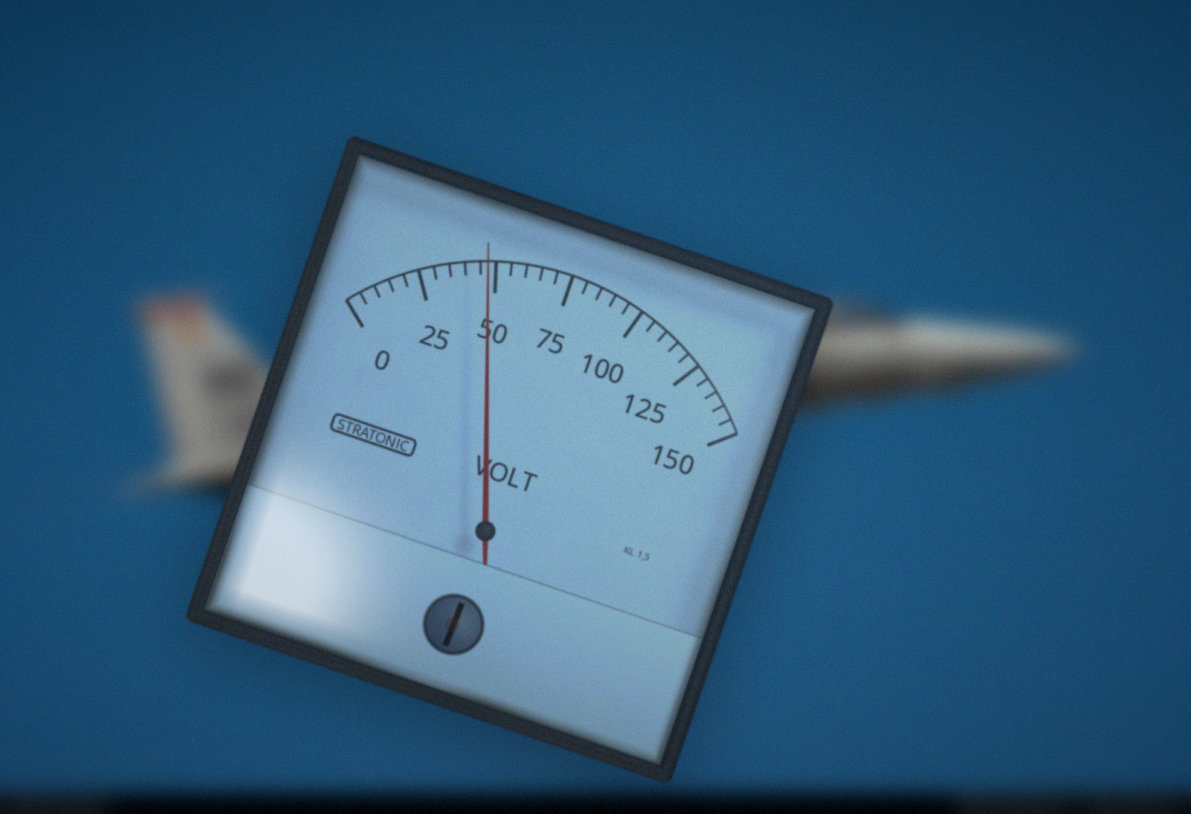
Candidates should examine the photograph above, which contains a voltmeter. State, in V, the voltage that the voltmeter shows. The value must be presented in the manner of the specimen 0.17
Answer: 47.5
